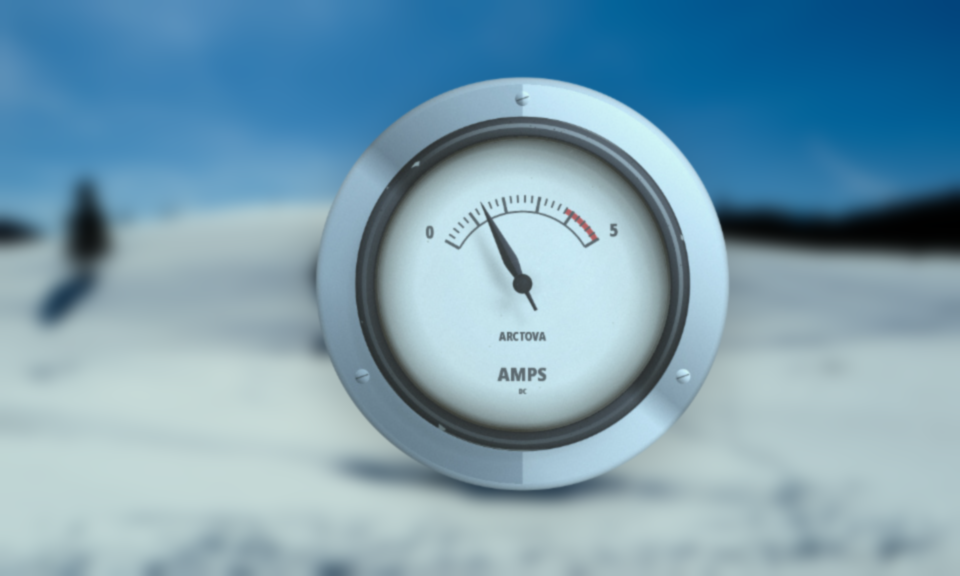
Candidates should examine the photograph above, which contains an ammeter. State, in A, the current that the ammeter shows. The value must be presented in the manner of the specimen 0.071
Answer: 1.4
